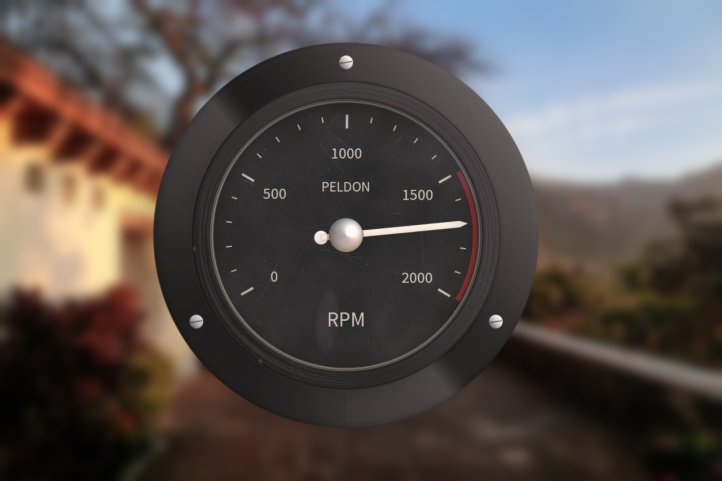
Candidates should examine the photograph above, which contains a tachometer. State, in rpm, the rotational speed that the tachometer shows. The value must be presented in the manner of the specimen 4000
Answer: 1700
